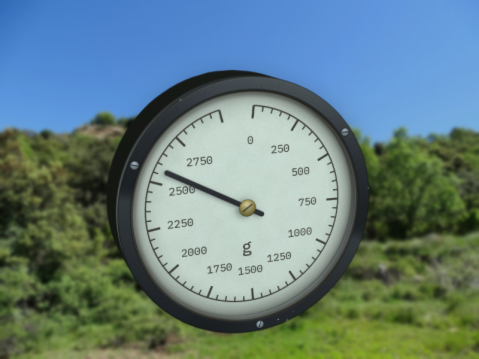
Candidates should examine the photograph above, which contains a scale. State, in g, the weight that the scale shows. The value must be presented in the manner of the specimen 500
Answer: 2575
